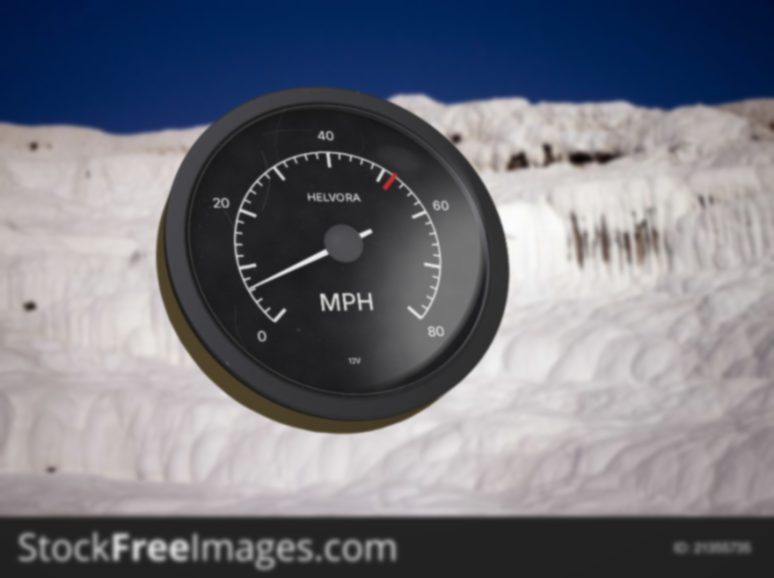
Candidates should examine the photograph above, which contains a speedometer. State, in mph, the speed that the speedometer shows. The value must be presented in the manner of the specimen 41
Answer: 6
